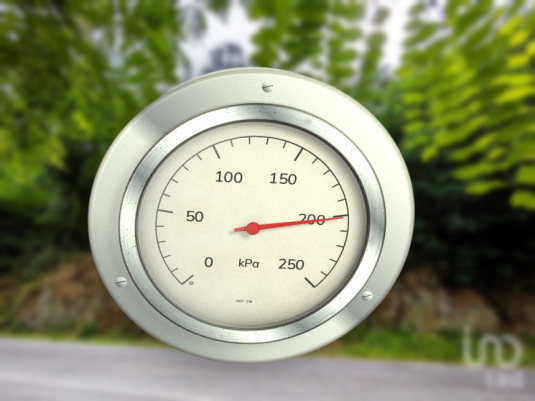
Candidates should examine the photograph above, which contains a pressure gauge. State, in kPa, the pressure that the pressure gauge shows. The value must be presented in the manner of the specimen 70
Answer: 200
